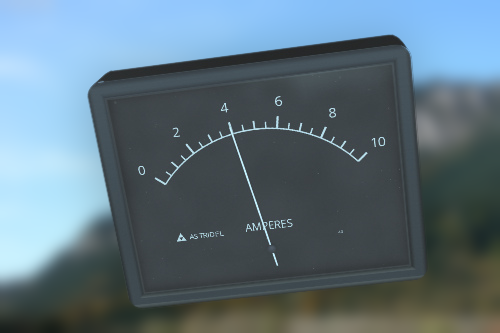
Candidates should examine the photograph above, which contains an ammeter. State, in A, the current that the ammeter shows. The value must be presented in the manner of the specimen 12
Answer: 4
